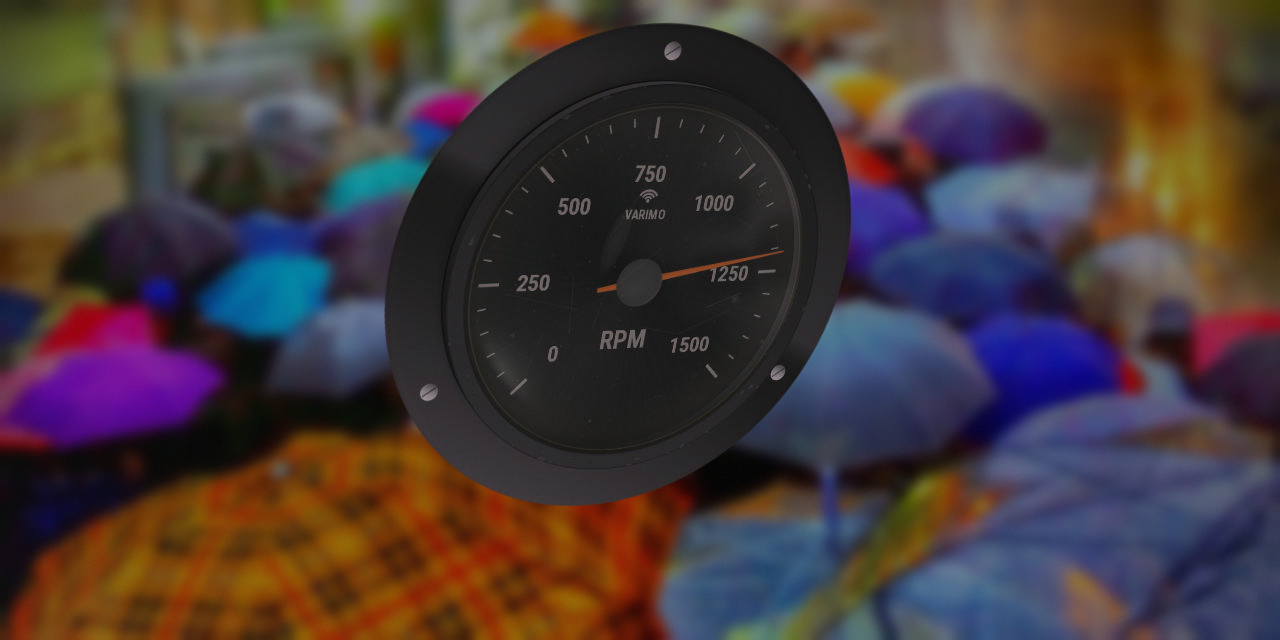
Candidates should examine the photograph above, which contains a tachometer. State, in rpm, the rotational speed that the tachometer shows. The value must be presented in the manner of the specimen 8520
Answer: 1200
